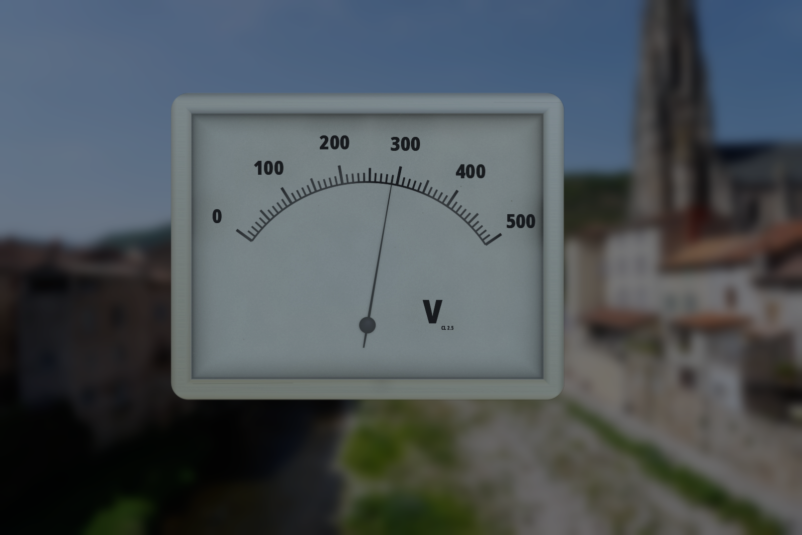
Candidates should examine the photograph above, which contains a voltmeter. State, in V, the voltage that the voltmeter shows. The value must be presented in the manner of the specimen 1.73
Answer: 290
